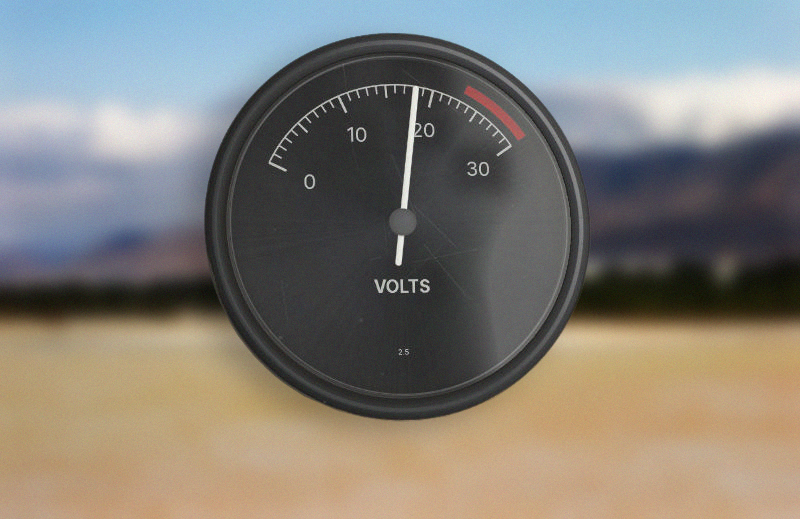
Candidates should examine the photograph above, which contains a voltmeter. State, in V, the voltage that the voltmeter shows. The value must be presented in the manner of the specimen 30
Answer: 18
